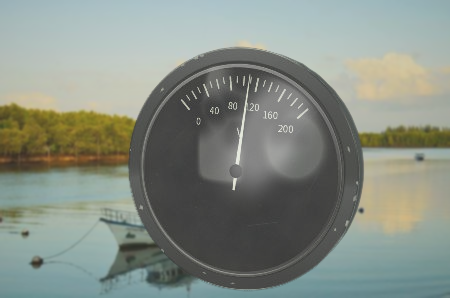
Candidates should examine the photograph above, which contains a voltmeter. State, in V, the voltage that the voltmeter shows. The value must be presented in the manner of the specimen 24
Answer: 110
